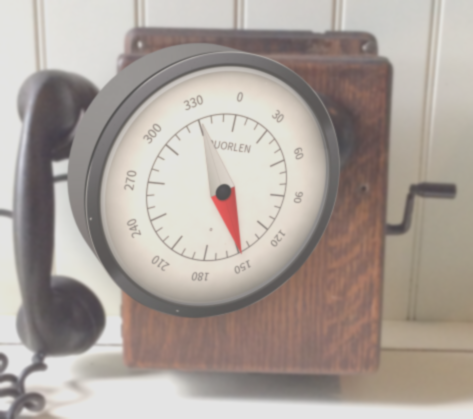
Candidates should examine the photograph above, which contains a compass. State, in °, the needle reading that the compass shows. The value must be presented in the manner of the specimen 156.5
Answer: 150
